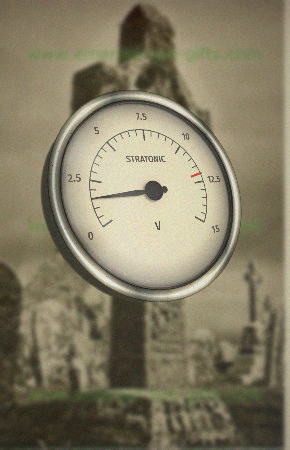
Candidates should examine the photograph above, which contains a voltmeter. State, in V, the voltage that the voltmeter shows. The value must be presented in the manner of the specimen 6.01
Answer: 1.5
